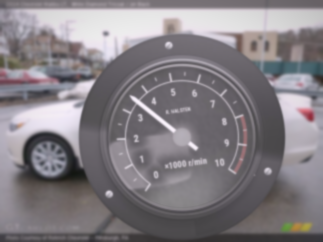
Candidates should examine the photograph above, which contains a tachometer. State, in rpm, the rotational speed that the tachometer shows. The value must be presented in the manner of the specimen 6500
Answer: 3500
